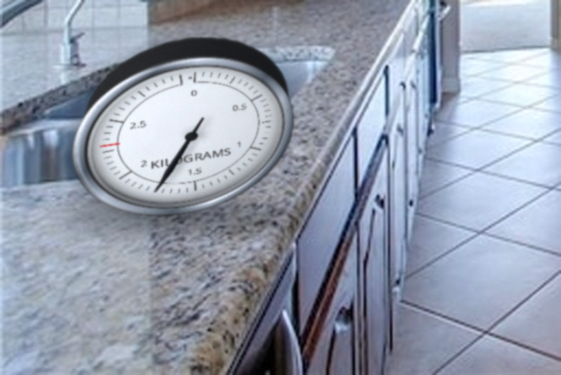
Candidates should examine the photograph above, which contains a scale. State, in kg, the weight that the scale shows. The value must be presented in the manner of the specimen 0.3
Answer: 1.75
